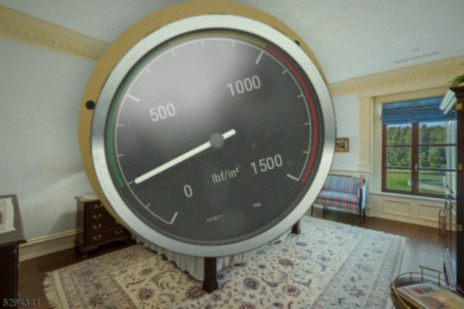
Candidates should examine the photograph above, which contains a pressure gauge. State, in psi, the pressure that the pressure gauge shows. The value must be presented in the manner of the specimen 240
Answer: 200
